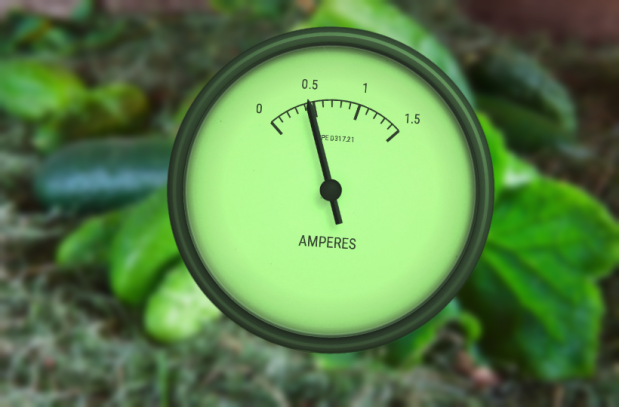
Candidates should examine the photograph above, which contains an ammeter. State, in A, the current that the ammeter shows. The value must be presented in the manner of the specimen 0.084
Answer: 0.45
